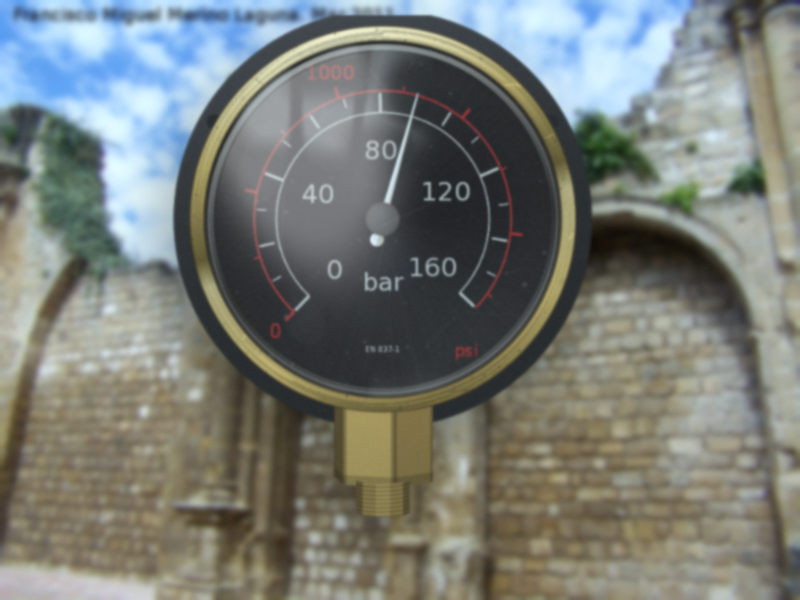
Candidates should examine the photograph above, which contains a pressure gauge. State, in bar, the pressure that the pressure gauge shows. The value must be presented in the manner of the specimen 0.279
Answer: 90
